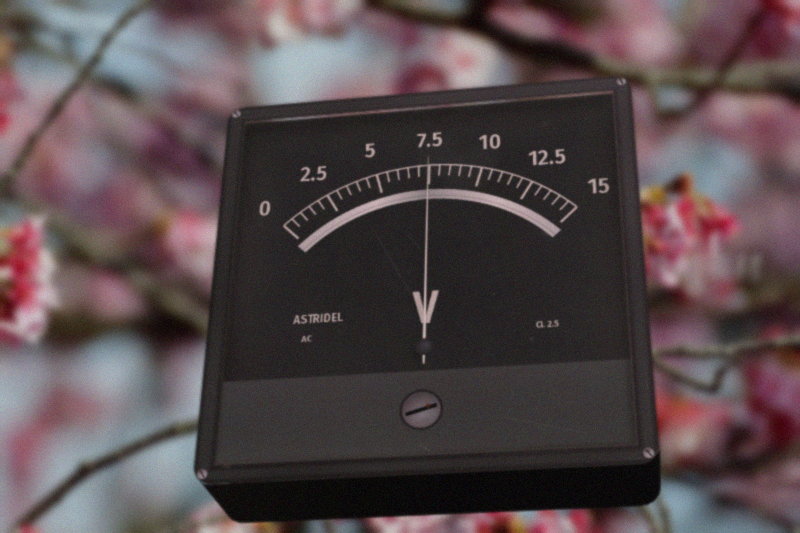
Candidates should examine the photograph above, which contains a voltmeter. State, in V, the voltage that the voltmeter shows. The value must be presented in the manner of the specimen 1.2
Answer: 7.5
